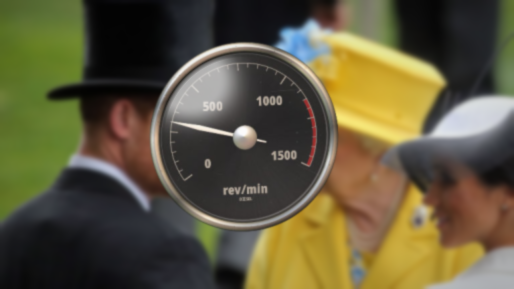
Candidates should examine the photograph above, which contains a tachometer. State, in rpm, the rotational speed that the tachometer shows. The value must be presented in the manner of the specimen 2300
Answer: 300
